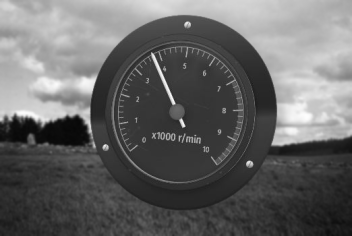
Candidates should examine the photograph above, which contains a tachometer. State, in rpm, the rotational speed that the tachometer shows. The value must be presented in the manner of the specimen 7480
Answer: 3800
